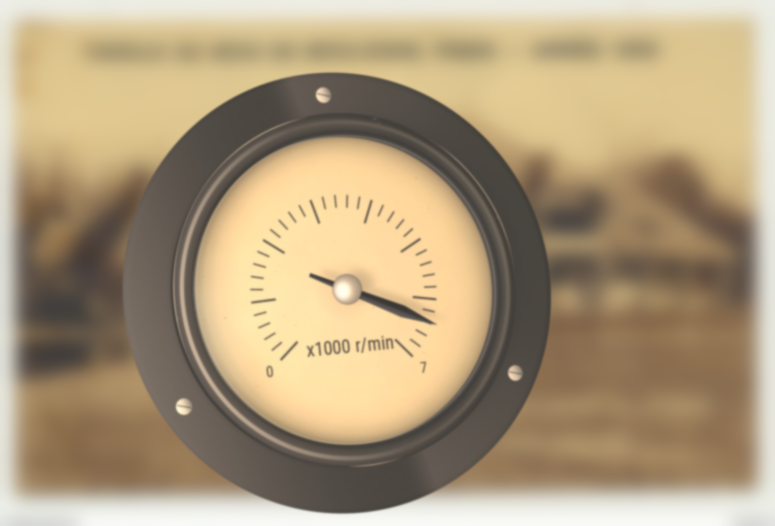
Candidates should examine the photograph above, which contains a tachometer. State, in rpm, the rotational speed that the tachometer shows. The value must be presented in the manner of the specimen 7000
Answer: 6400
